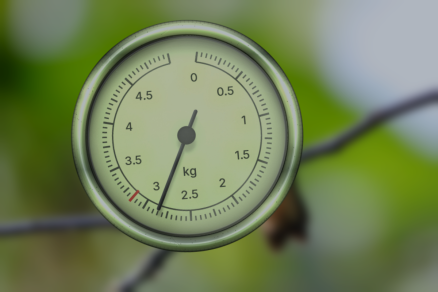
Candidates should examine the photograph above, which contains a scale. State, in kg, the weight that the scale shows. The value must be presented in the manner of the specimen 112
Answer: 2.85
